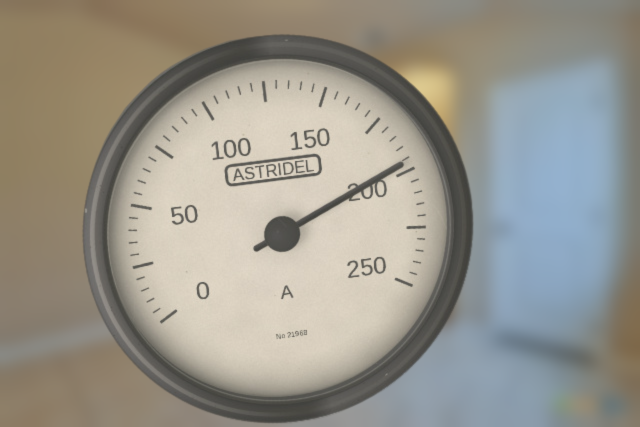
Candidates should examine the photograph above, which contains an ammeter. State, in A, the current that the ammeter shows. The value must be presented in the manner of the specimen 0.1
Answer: 195
